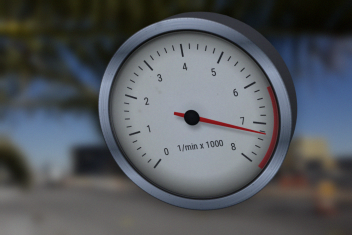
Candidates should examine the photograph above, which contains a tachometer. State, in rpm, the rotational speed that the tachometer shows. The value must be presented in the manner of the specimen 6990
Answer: 7200
